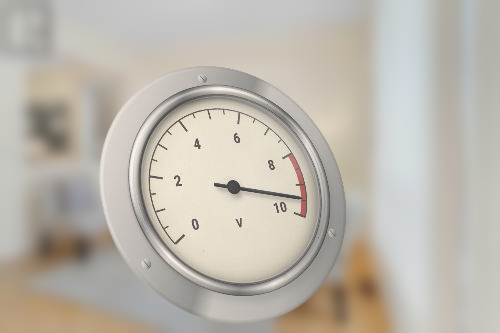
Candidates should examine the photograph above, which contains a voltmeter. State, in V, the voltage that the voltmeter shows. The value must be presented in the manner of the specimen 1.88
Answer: 9.5
